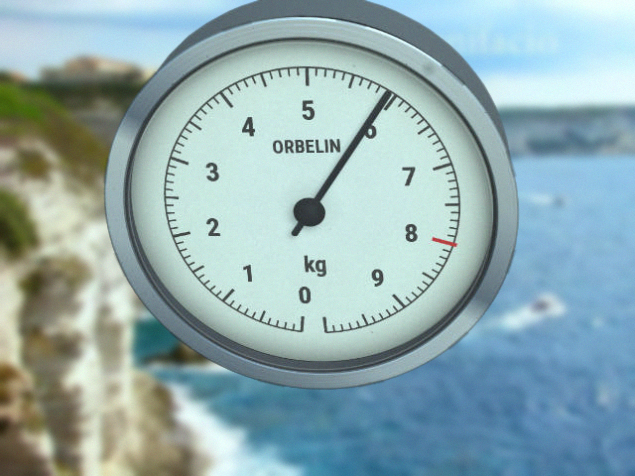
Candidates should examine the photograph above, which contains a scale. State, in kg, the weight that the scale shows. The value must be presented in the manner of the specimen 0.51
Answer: 5.9
